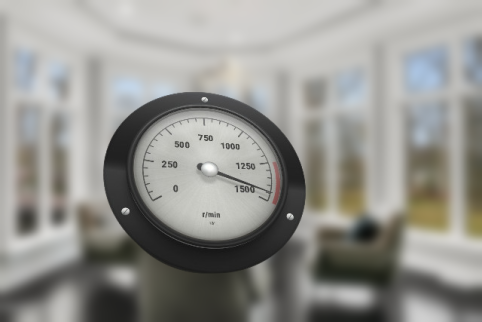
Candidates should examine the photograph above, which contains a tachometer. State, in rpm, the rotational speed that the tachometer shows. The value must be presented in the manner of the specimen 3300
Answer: 1450
